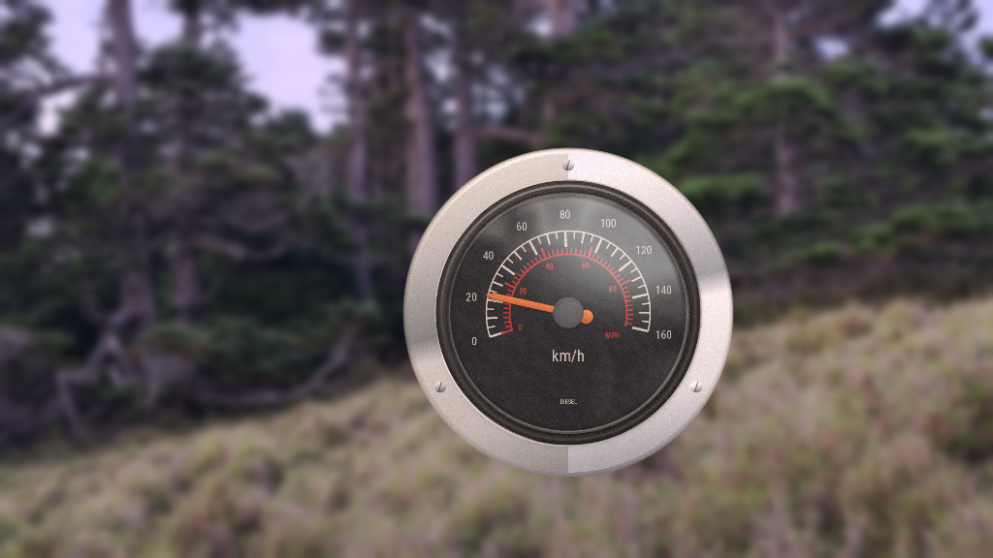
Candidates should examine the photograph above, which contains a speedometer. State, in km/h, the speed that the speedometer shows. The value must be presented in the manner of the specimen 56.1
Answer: 22.5
